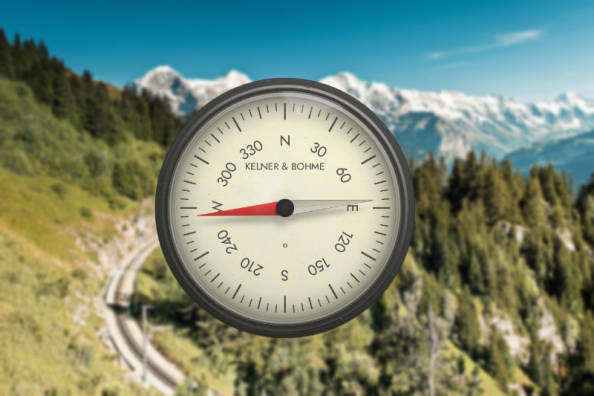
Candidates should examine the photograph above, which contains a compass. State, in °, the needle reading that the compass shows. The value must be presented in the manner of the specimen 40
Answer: 265
